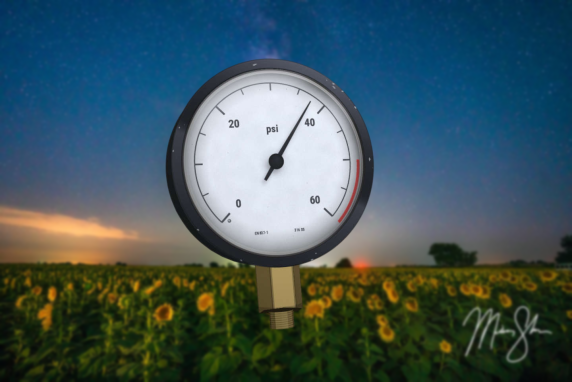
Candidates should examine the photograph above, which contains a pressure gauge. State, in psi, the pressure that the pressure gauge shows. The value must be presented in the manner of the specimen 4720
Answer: 37.5
